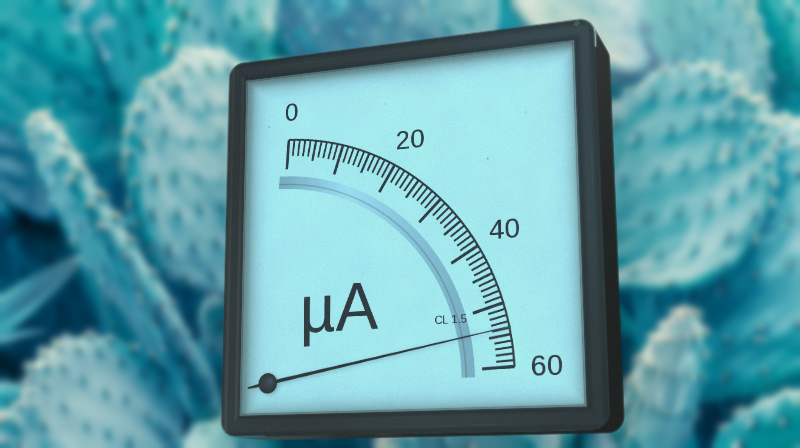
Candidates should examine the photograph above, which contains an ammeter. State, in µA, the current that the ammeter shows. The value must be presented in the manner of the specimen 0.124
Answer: 54
